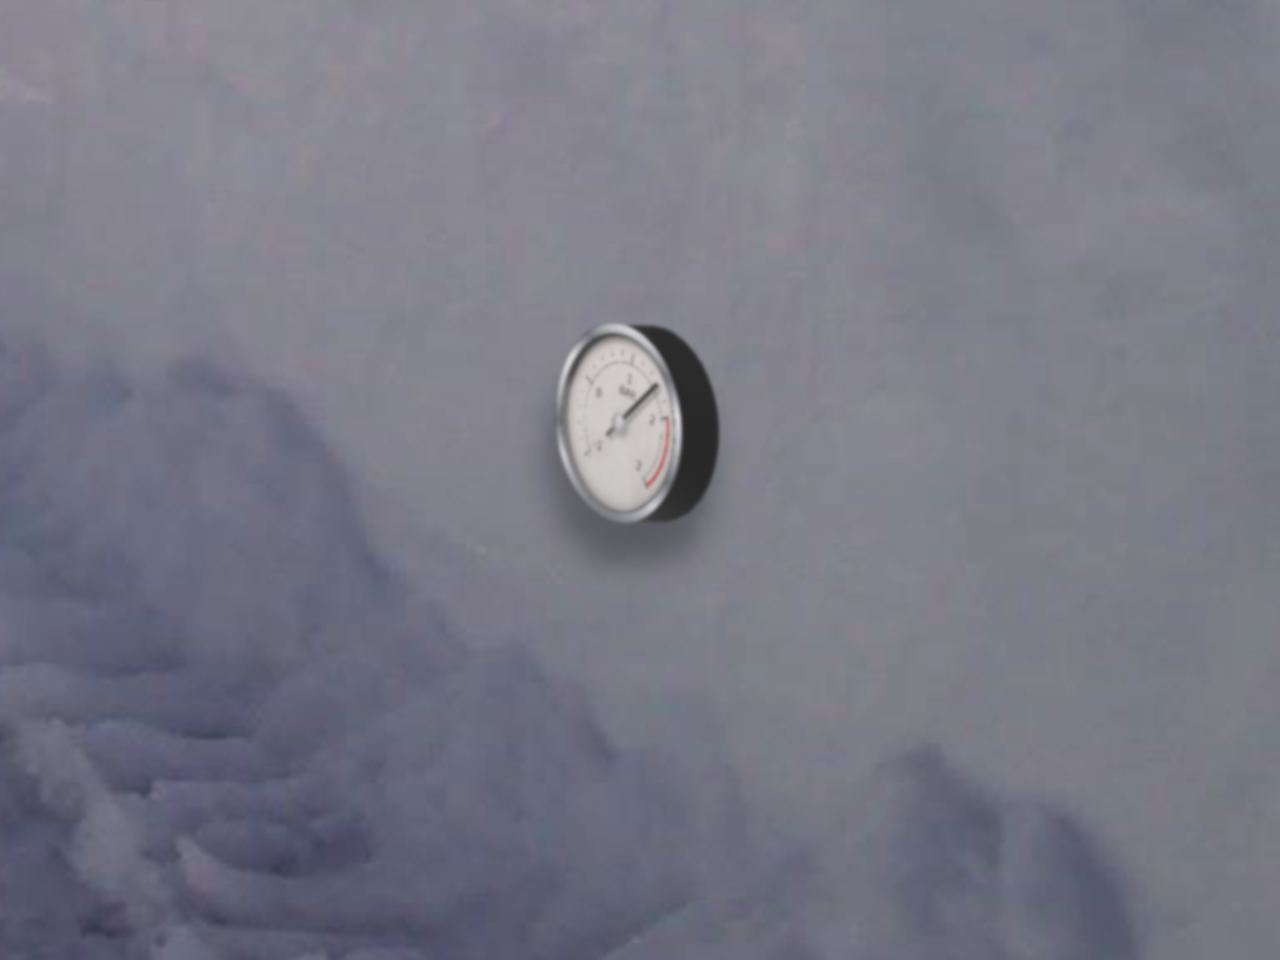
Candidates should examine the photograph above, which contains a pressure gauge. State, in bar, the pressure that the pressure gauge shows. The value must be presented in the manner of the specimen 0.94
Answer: 1.6
